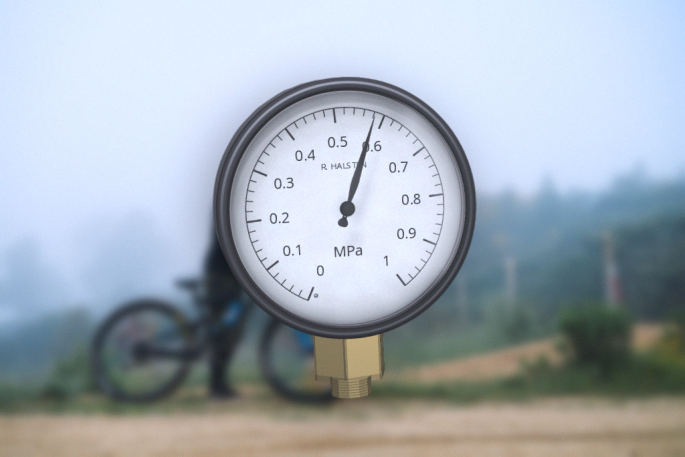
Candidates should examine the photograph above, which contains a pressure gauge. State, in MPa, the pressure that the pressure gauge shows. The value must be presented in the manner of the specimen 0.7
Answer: 0.58
